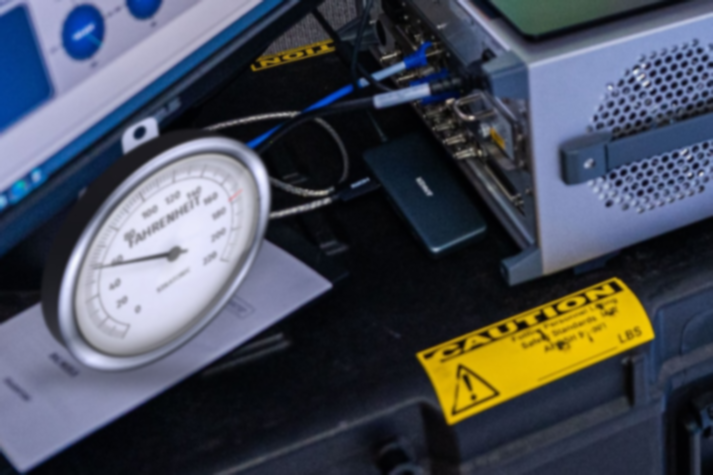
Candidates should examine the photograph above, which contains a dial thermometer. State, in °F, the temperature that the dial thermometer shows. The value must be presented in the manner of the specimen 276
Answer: 60
